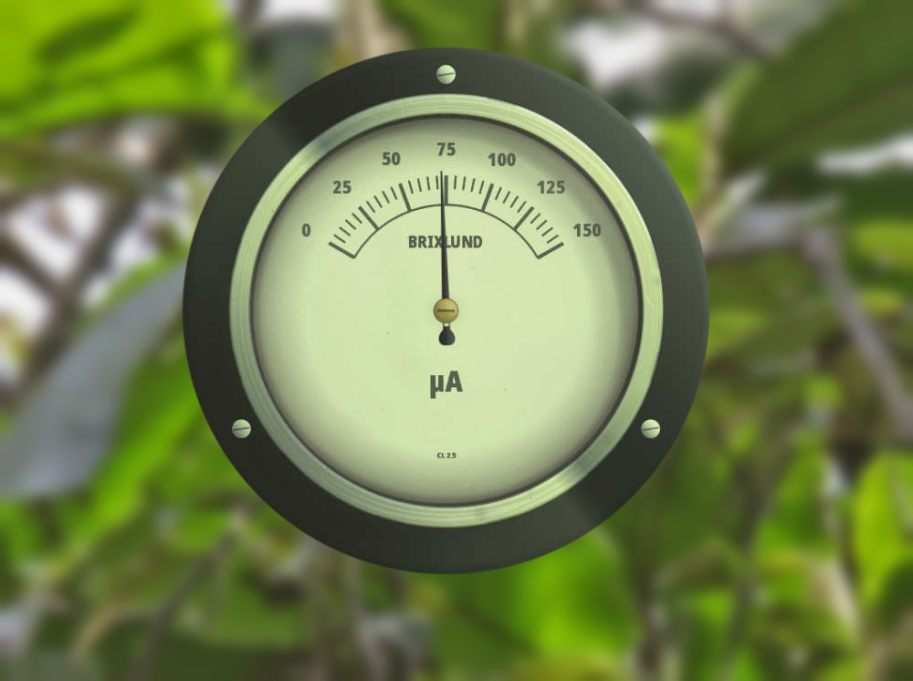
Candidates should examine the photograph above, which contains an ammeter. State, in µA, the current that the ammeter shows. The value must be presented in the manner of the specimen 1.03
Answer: 72.5
